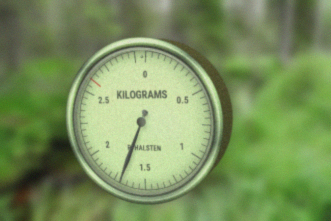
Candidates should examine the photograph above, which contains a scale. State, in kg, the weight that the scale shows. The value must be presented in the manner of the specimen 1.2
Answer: 1.7
